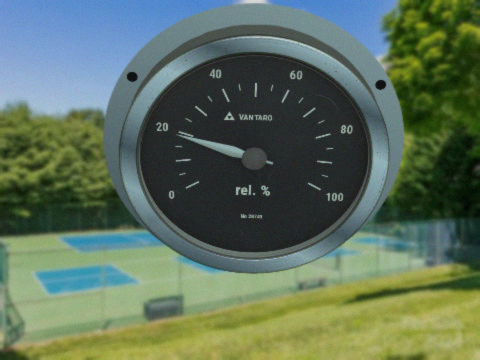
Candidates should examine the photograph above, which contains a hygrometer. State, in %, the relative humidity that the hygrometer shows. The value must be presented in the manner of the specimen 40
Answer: 20
